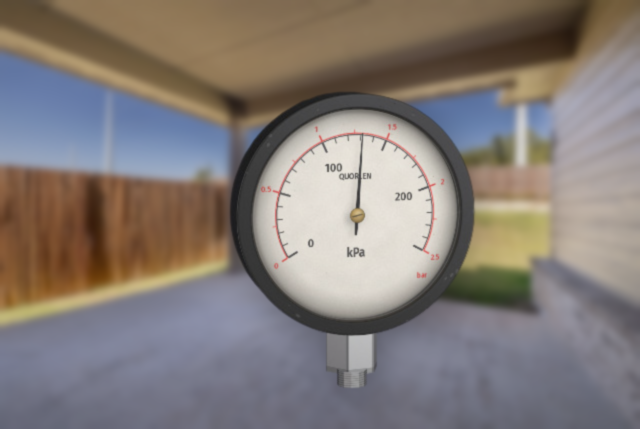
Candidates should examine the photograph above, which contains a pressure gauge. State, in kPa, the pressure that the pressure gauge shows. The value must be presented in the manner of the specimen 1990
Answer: 130
